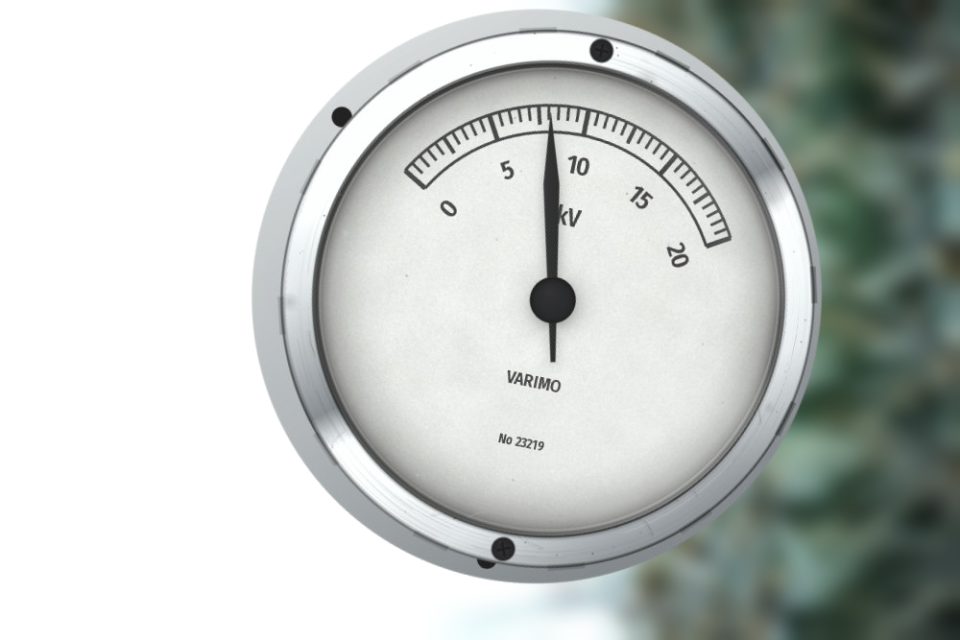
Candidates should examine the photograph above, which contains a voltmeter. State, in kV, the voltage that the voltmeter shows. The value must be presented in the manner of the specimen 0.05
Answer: 8
